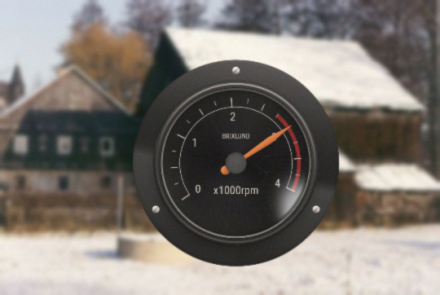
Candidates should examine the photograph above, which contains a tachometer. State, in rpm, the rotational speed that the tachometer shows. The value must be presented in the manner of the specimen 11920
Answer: 3000
